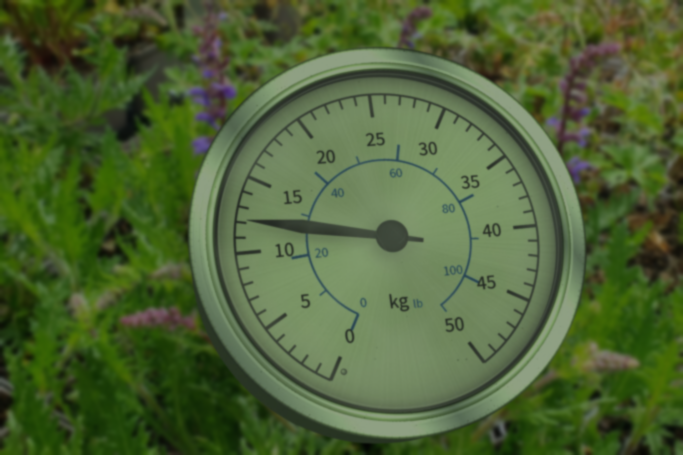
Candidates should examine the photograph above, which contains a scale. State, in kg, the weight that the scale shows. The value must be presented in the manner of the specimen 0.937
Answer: 12
